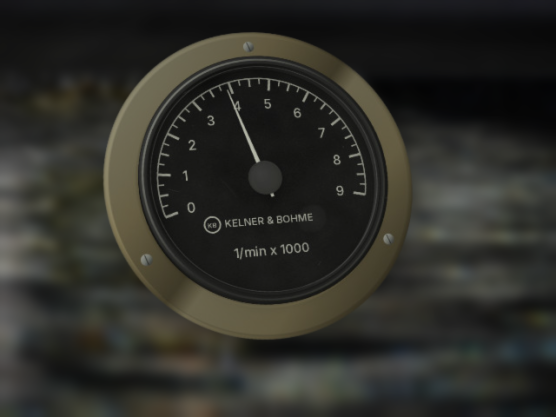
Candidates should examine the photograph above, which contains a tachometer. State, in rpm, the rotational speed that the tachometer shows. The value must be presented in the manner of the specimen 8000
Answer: 3875
